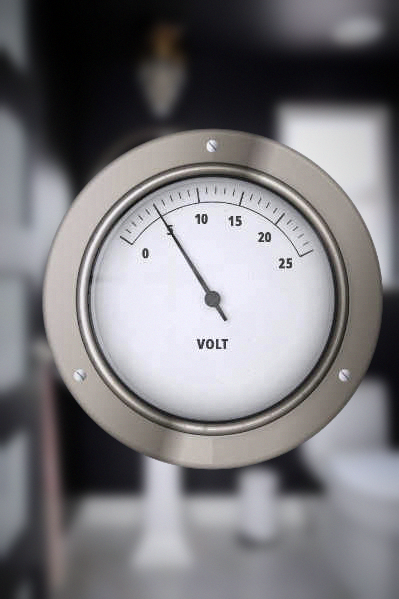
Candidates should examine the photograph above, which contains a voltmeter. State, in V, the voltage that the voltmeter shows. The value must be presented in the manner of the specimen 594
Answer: 5
